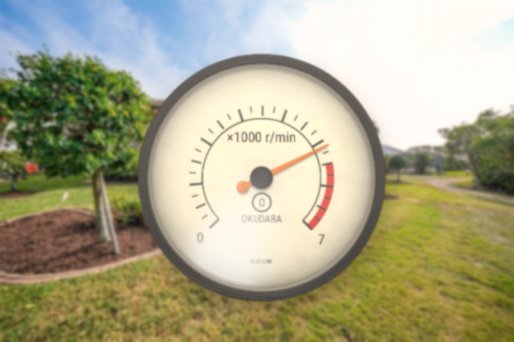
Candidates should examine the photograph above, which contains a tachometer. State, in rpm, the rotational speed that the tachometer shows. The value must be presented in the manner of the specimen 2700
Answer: 5125
